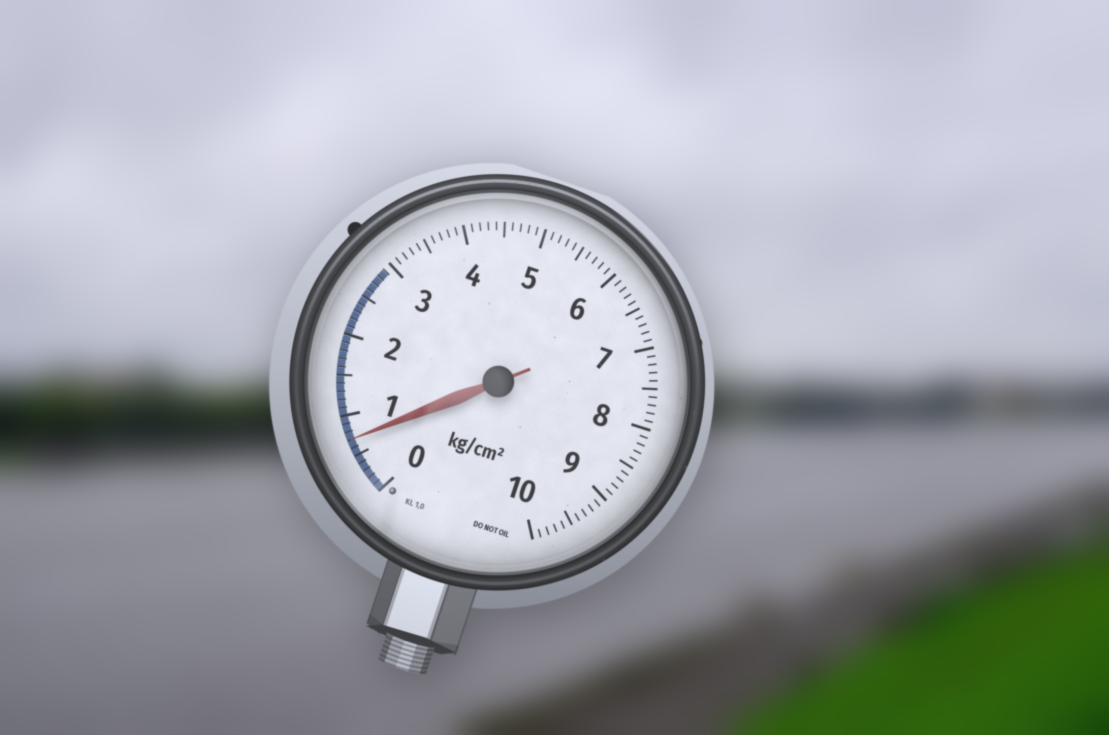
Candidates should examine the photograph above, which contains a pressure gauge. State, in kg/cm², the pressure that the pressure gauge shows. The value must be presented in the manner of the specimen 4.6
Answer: 0.7
